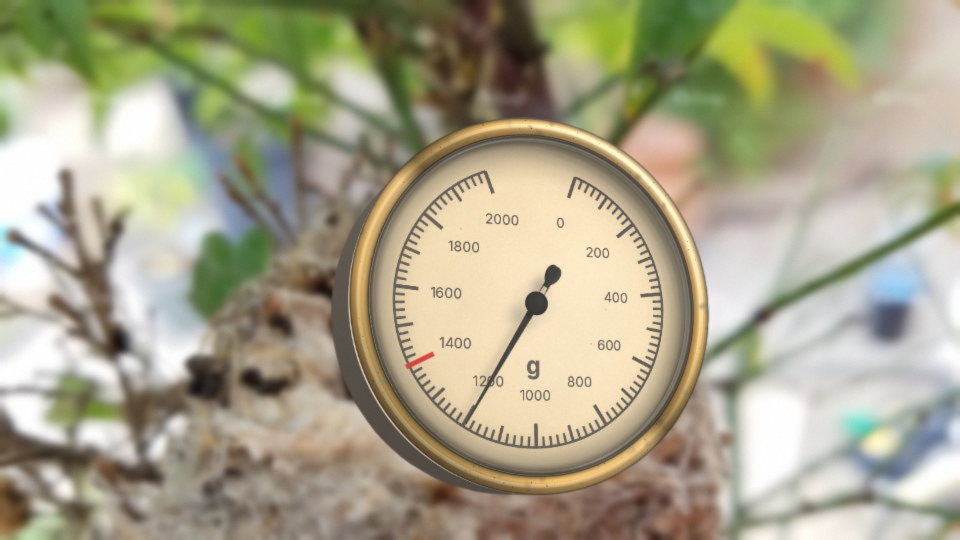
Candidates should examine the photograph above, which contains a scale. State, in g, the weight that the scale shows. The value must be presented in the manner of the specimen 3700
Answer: 1200
